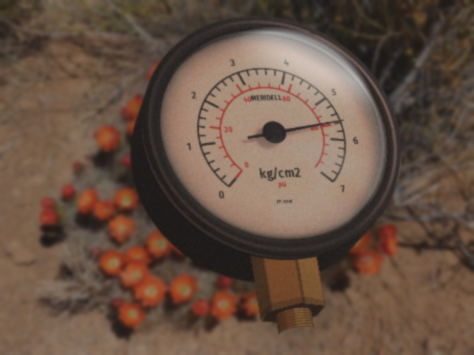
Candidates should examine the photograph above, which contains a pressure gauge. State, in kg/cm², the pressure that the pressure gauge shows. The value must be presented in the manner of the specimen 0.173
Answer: 5.6
